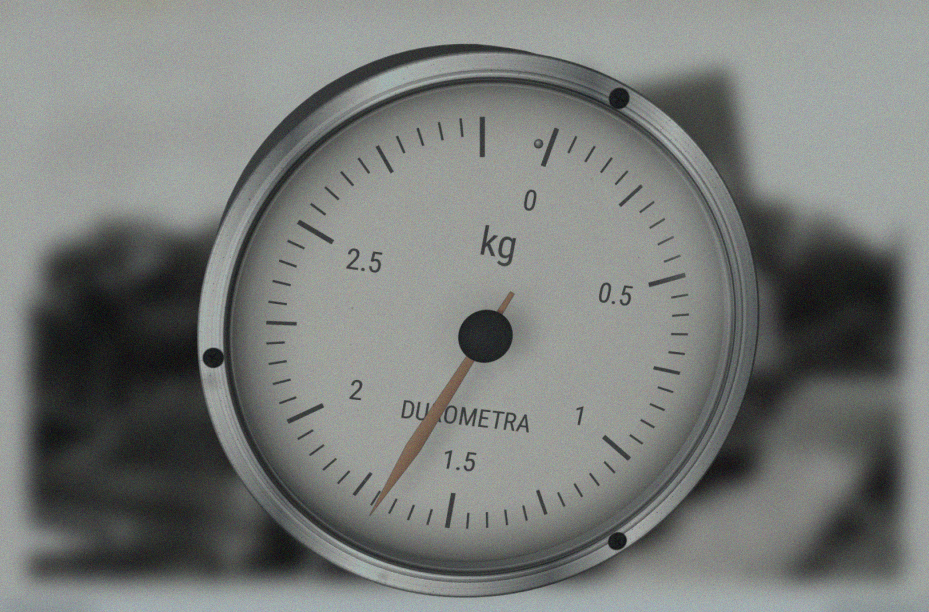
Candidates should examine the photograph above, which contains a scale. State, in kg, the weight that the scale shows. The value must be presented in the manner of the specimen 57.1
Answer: 1.7
